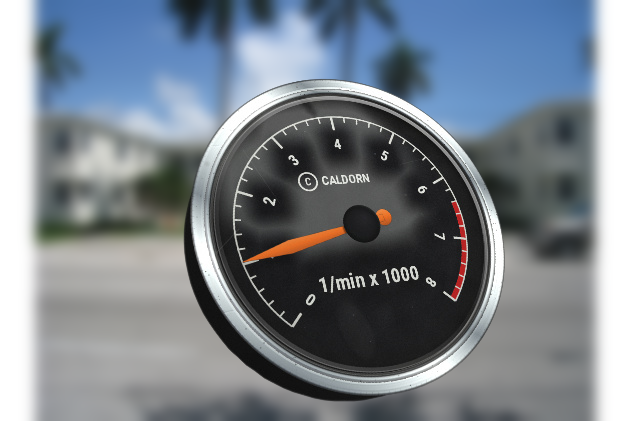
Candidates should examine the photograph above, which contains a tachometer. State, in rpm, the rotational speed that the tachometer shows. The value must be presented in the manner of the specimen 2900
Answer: 1000
